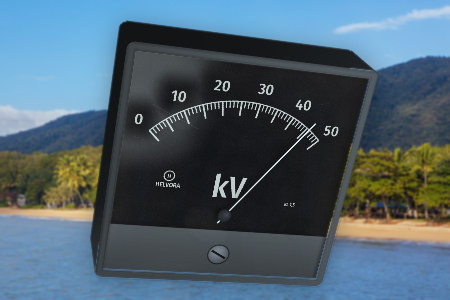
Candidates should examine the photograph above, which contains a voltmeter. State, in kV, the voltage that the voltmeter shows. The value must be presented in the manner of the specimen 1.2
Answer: 45
